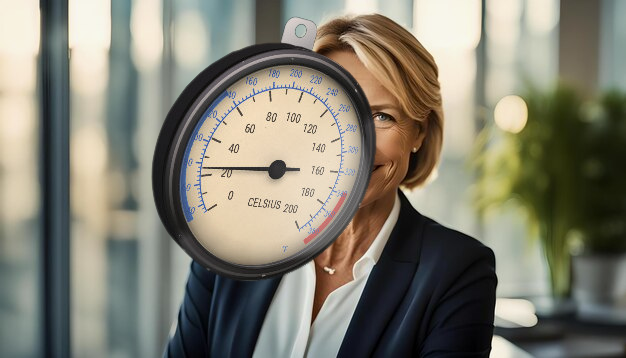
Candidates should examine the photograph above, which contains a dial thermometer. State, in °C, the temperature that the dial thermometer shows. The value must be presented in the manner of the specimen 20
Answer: 25
